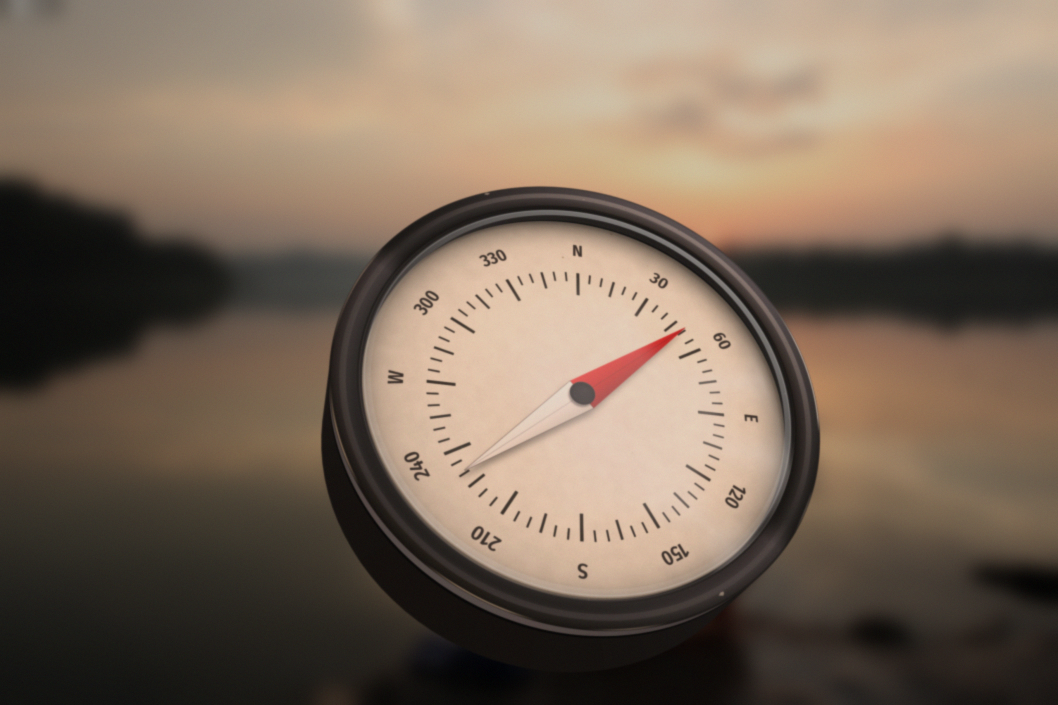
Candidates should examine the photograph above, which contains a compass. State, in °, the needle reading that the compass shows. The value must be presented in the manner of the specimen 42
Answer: 50
